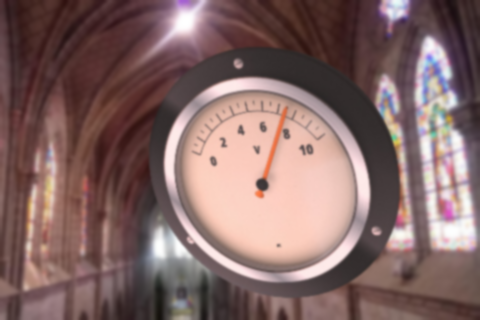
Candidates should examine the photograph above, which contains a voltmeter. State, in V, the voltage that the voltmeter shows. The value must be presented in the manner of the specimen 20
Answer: 7.5
